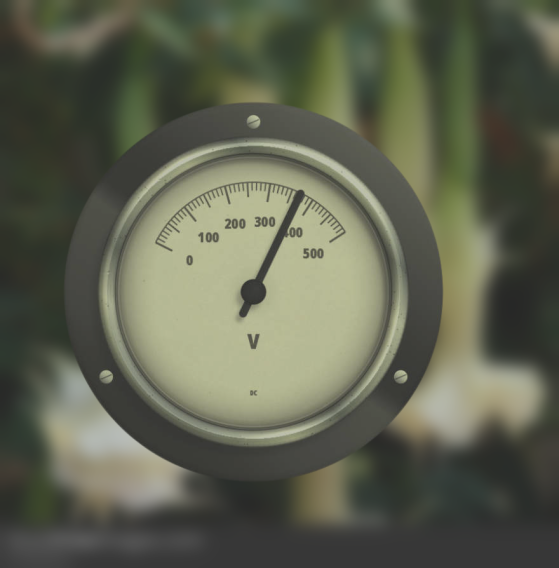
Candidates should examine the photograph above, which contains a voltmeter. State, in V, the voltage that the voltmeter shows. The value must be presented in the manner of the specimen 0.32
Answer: 370
